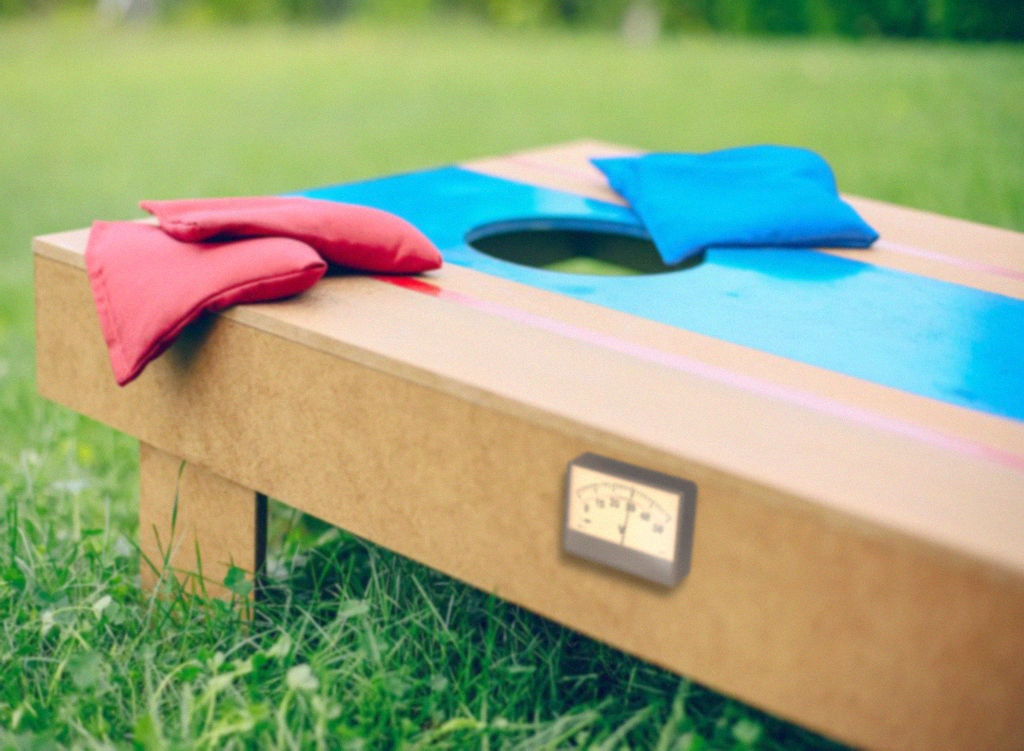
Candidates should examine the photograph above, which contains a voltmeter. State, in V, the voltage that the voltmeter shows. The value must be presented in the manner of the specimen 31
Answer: 30
